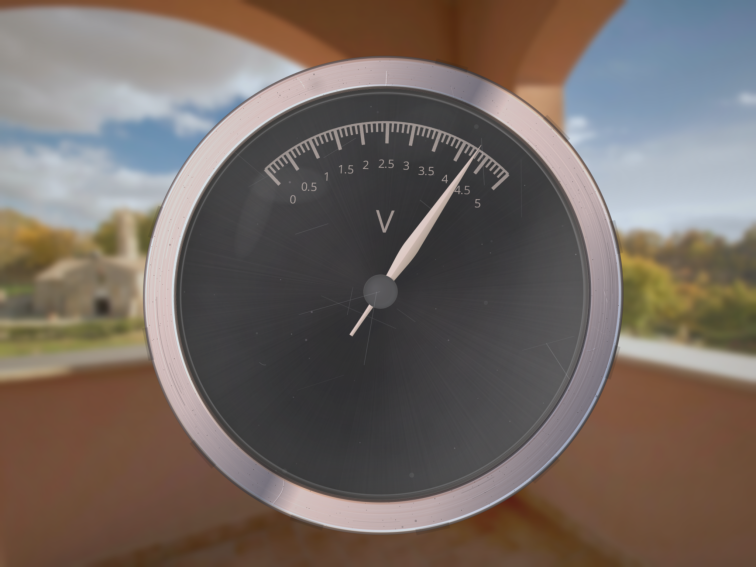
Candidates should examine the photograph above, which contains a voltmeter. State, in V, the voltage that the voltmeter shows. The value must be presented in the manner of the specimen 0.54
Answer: 4.3
